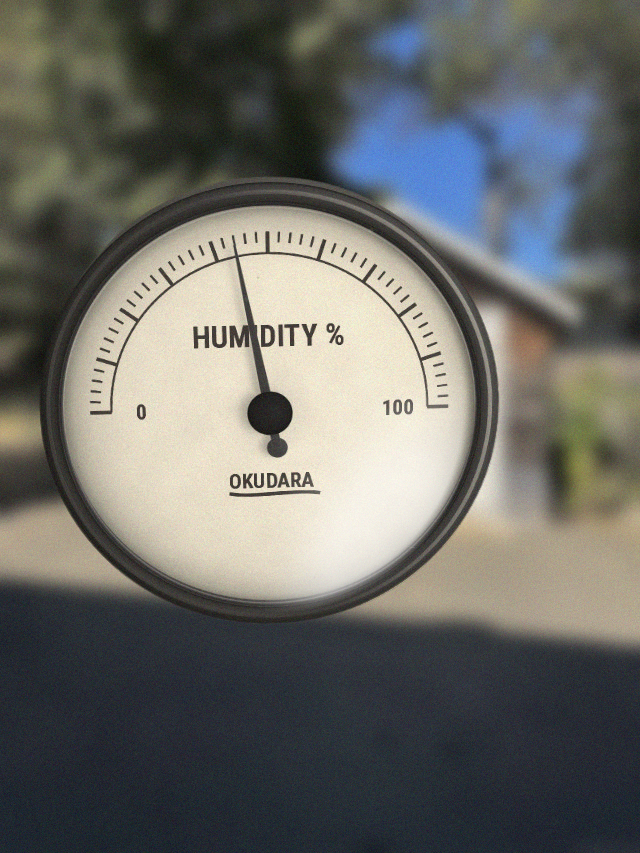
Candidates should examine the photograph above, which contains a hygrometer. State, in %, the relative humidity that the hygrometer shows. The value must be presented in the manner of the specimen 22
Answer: 44
